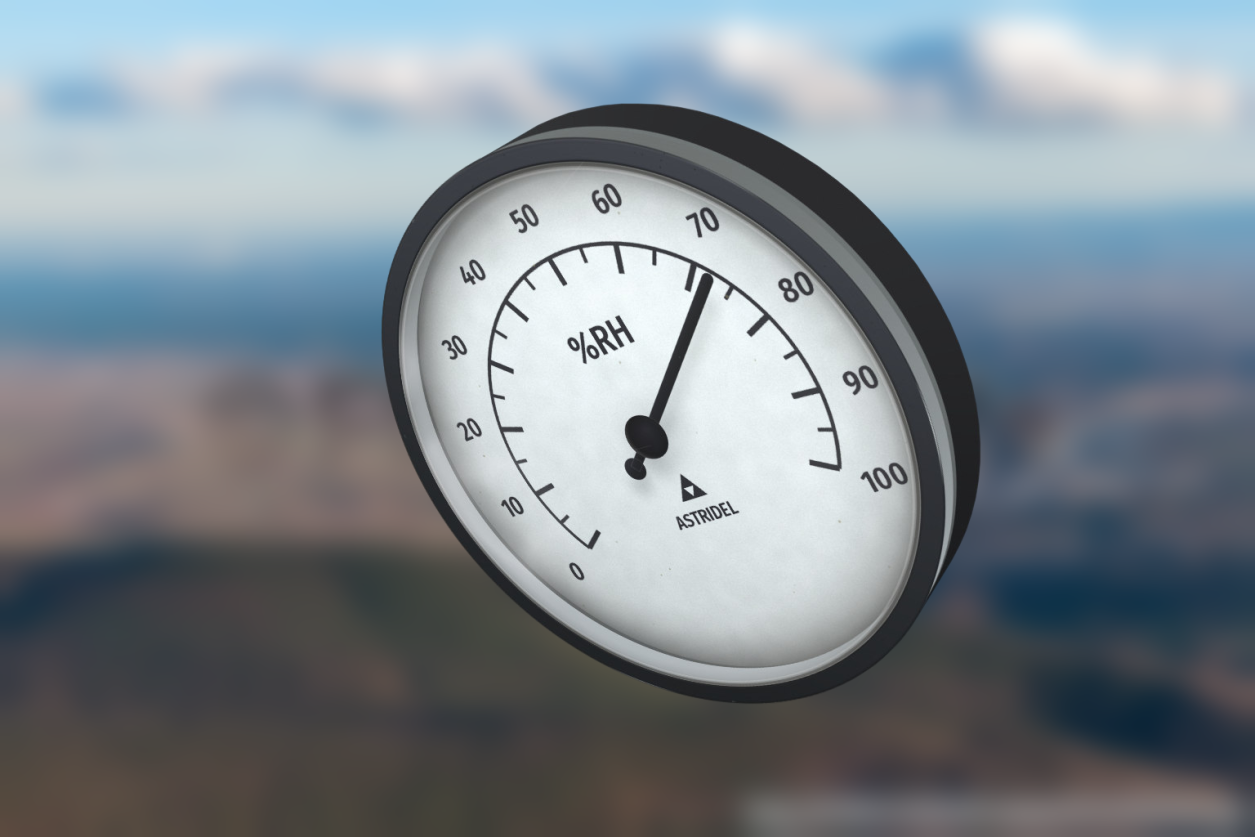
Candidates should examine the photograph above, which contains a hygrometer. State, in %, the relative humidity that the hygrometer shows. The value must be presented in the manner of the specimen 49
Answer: 72.5
